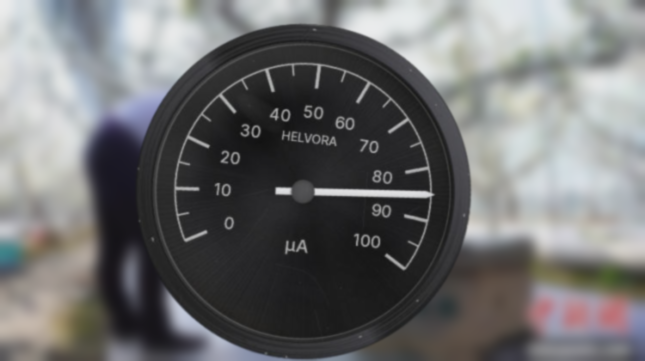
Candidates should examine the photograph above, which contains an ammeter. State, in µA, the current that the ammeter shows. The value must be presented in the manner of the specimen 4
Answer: 85
